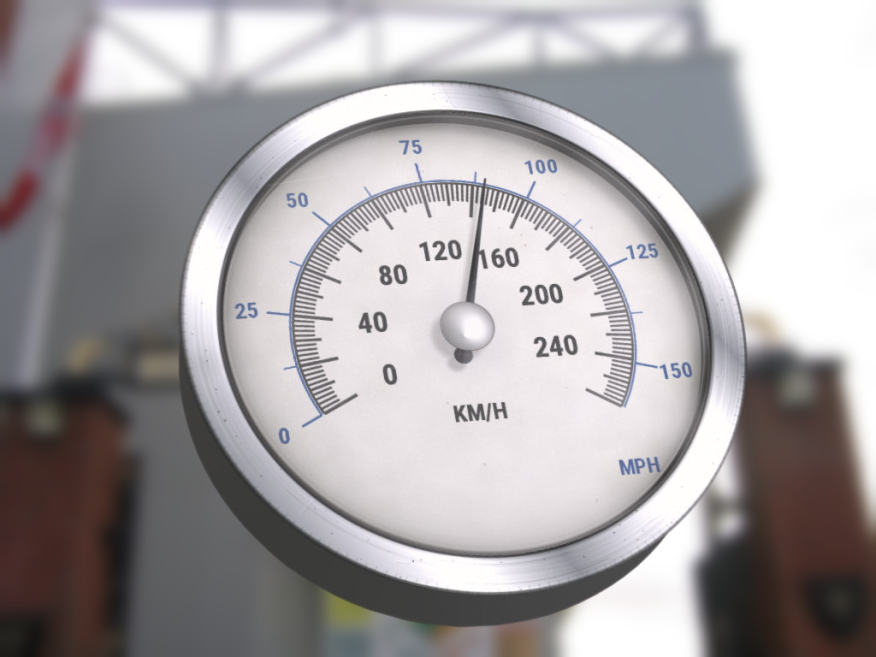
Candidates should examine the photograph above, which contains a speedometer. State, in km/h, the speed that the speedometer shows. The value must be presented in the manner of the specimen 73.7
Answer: 144
